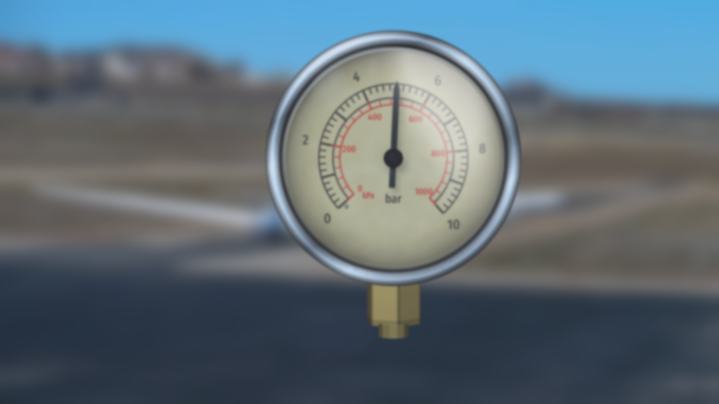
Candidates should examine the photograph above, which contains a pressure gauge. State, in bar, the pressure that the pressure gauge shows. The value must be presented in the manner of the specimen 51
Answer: 5
